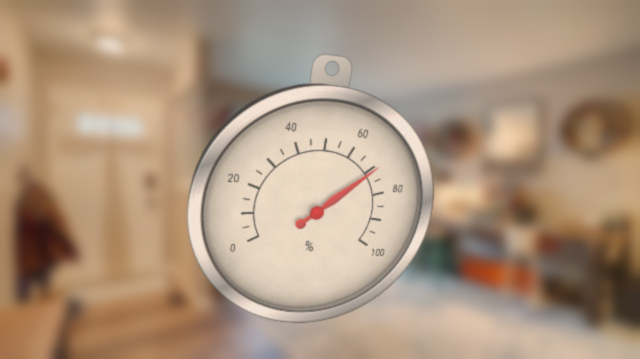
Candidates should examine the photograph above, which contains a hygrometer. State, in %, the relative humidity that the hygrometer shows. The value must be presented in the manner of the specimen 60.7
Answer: 70
